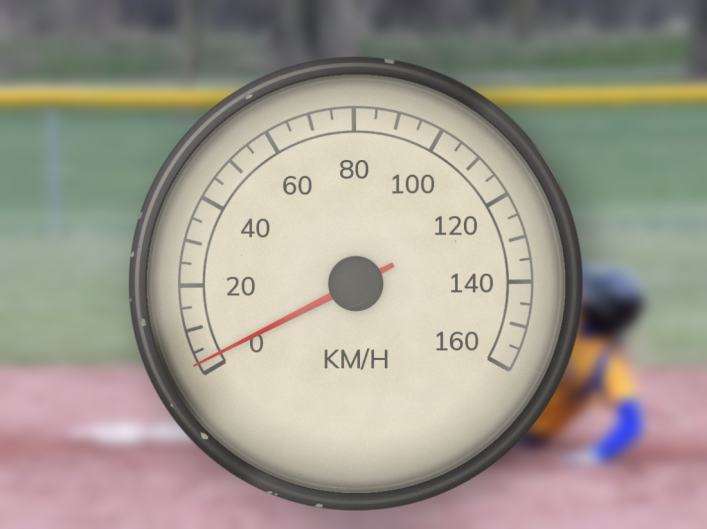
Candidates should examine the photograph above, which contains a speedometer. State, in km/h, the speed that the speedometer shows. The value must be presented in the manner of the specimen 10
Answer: 2.5
